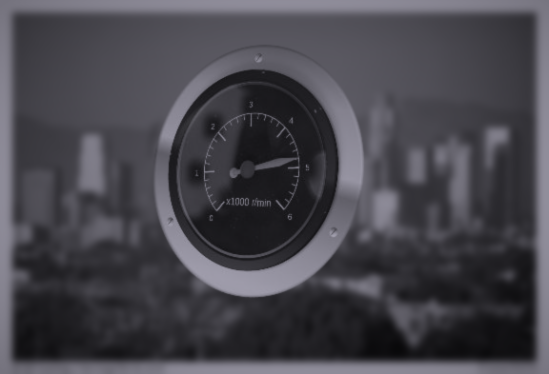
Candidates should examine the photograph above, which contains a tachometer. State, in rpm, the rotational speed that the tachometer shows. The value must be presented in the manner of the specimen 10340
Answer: 4800
